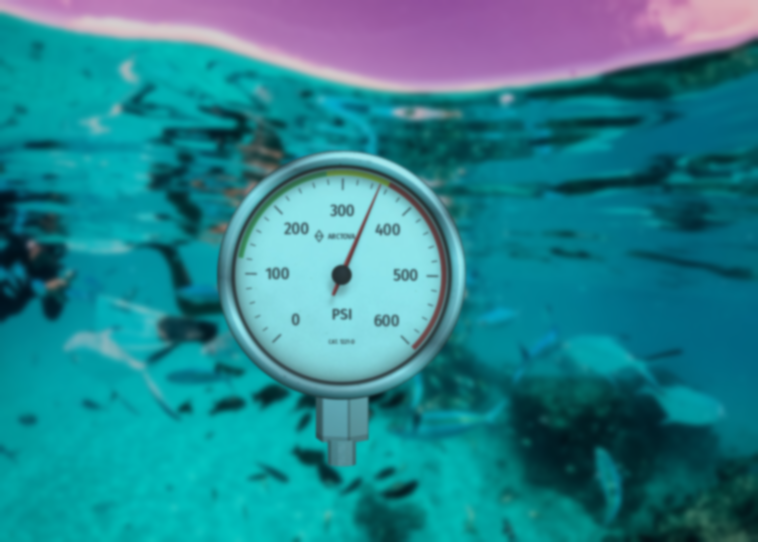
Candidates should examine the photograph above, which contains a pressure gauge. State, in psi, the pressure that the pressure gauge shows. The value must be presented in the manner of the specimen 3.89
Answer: 350
